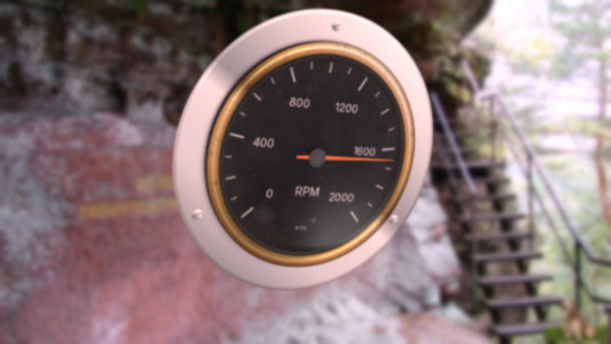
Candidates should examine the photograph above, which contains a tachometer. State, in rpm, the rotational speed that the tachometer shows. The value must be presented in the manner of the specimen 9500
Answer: 1650
